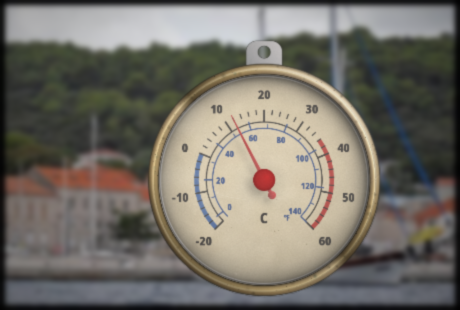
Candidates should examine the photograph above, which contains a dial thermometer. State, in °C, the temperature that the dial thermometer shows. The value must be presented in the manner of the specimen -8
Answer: 12
